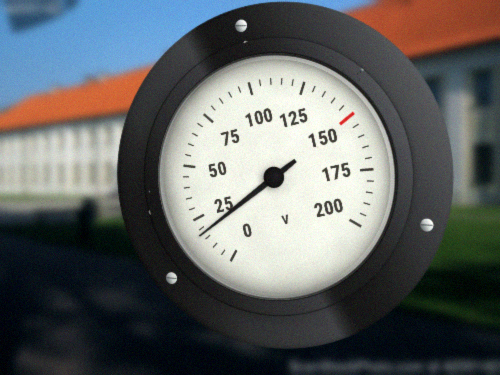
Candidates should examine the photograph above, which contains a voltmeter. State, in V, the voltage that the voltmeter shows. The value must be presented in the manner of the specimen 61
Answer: 17.5
